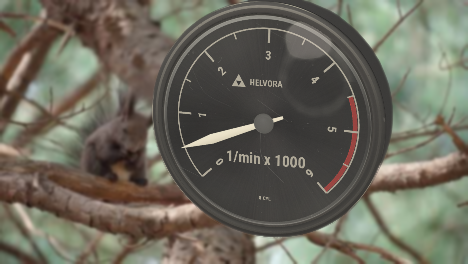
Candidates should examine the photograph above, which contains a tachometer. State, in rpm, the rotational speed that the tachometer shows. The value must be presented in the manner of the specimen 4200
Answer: 500
